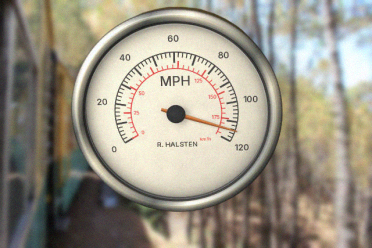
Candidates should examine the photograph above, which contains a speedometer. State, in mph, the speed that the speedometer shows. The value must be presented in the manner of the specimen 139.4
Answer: 114
